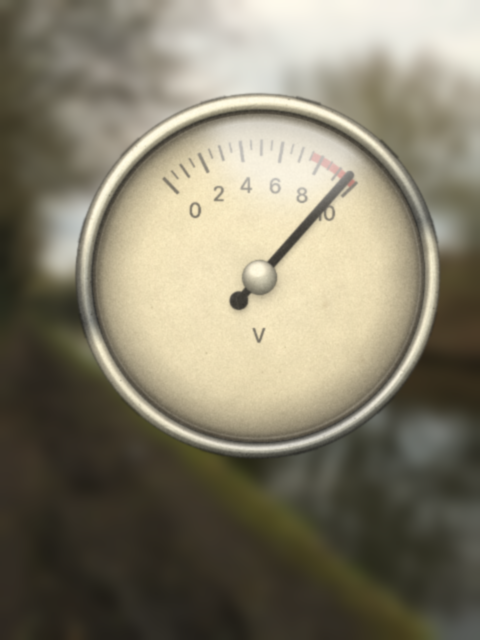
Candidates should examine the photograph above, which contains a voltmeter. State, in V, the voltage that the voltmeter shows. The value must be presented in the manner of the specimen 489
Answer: 9.5
